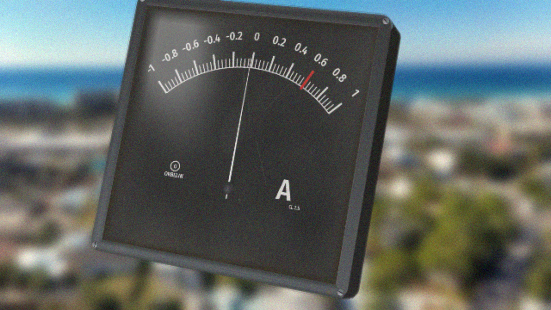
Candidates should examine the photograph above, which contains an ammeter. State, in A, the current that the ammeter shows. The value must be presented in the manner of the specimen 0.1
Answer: 0
